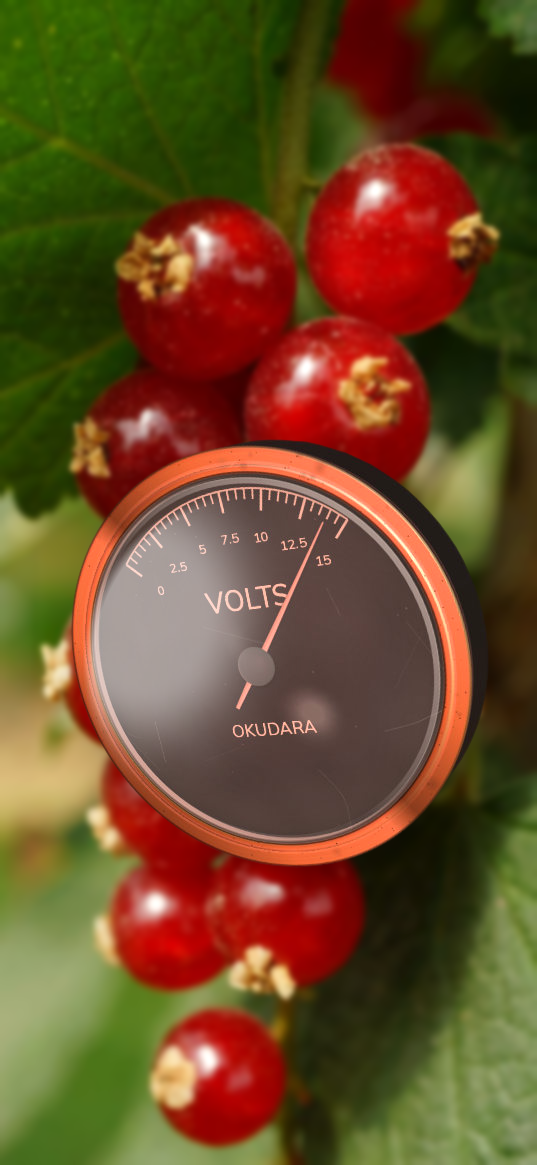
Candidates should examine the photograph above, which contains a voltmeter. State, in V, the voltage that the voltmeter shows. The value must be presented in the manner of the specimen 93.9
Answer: 14
